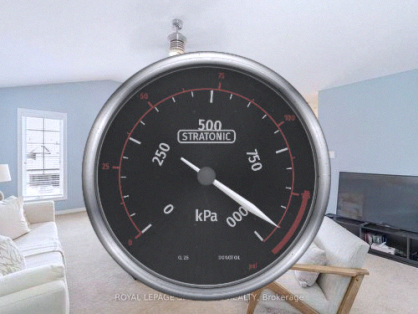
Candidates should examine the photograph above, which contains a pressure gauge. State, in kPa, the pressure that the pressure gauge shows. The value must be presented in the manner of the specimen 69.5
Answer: 950
